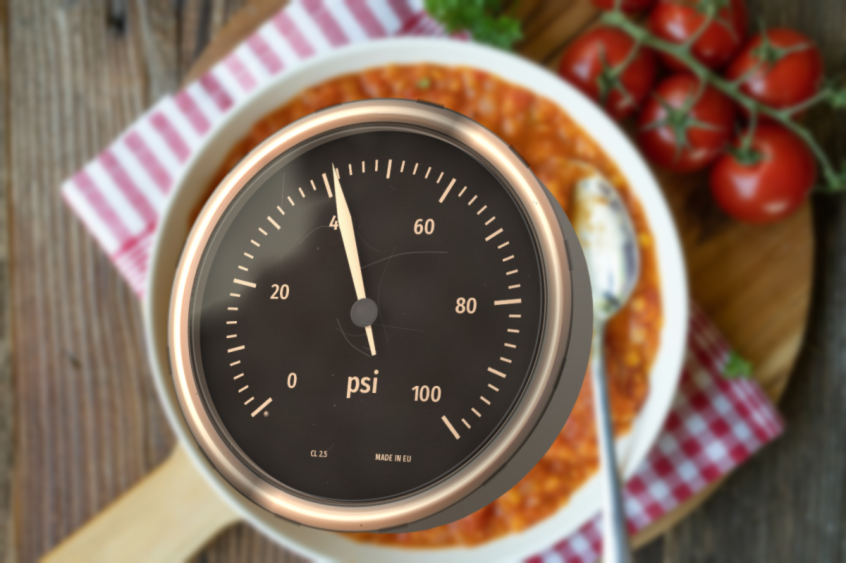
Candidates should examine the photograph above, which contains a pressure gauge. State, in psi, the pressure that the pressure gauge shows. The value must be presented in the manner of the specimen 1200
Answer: 42
